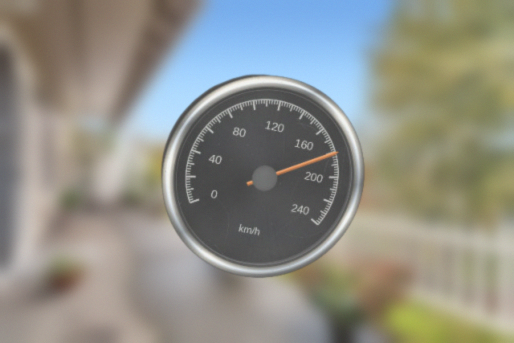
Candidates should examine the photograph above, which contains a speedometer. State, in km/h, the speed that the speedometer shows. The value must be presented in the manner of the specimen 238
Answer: 180
